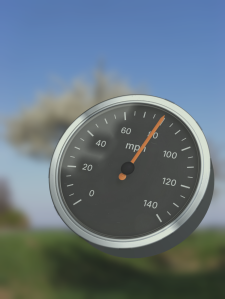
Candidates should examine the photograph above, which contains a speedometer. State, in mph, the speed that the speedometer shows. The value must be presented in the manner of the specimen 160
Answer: 80
